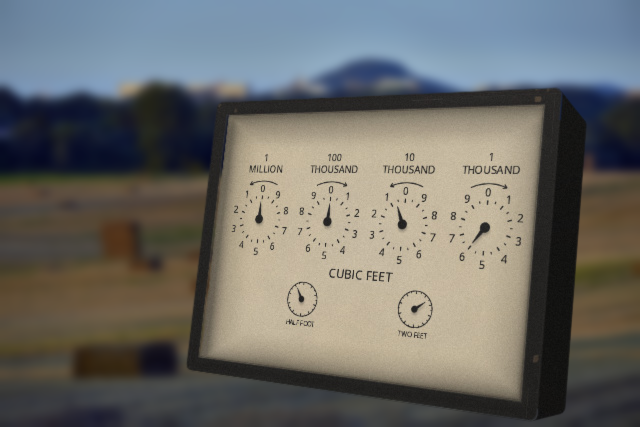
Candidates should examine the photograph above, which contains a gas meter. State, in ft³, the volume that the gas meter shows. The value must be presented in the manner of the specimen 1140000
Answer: 600
